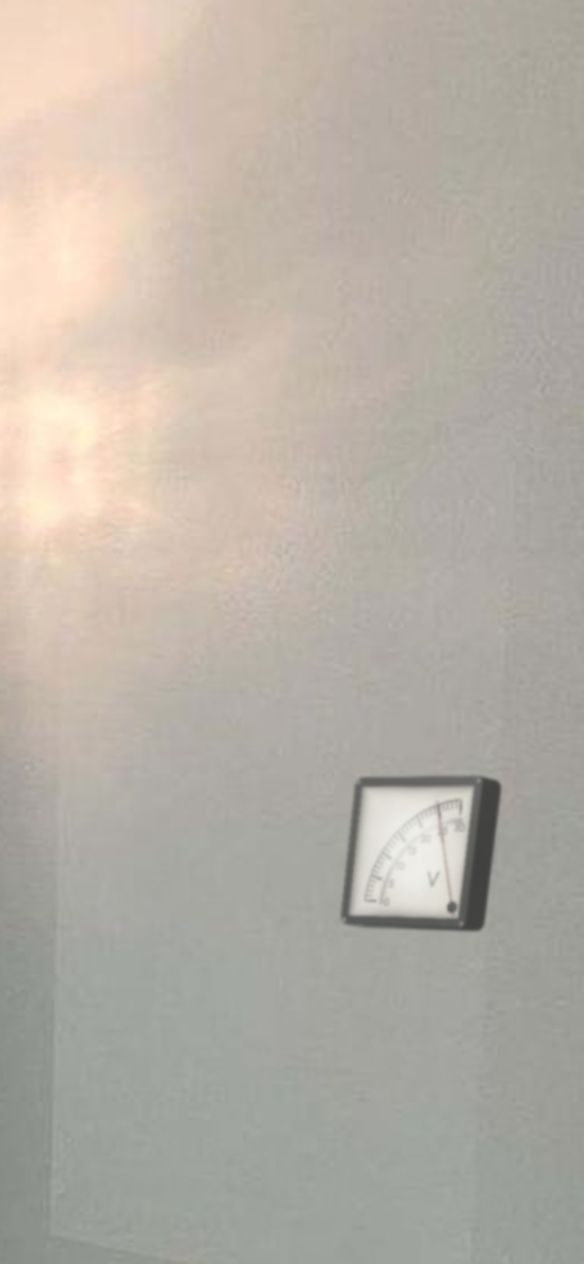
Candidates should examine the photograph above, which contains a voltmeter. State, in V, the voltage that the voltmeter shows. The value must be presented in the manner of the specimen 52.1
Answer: 25
